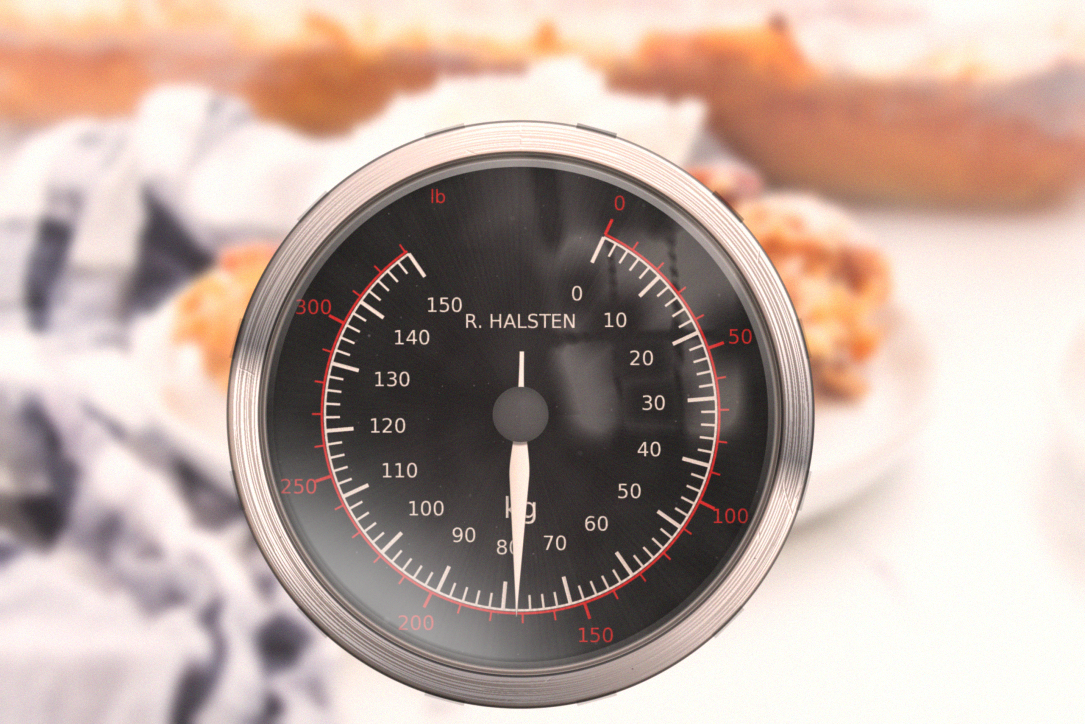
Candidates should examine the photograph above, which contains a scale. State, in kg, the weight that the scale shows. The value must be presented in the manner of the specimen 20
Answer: 78
